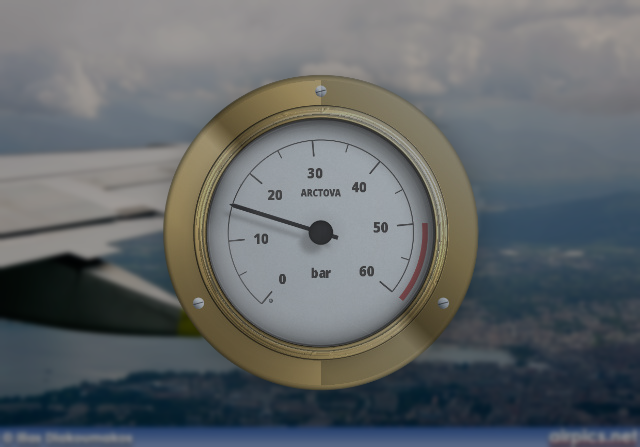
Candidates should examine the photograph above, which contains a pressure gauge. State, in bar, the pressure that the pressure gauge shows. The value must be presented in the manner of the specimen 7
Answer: 15
